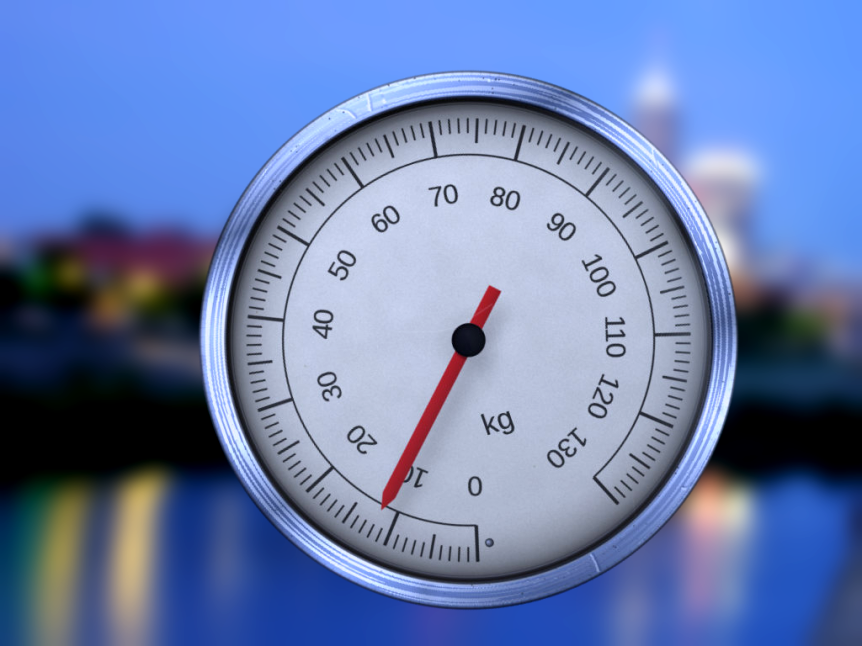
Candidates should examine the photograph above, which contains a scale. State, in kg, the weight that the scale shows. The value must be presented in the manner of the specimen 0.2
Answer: 12
